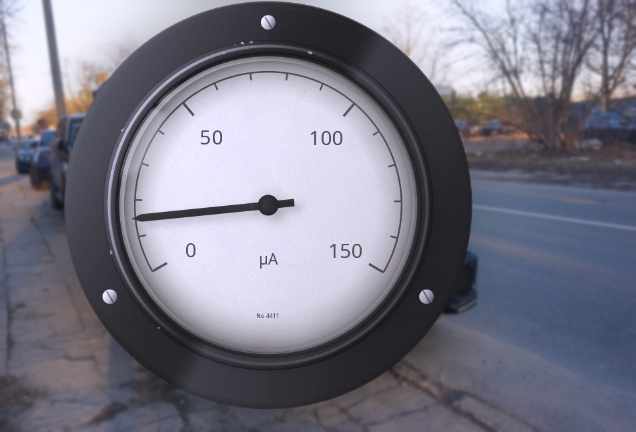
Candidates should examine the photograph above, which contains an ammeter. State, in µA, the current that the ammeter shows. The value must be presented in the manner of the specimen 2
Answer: 15
